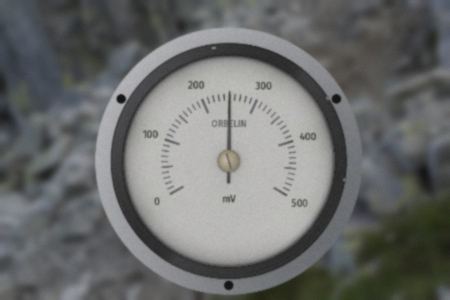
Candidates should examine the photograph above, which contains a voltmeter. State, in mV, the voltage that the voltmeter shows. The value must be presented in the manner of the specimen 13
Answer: 250
